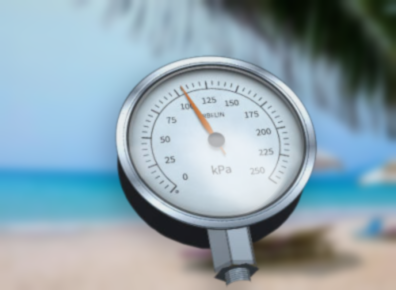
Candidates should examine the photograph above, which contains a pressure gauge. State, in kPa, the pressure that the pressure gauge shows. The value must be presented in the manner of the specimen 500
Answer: 105
